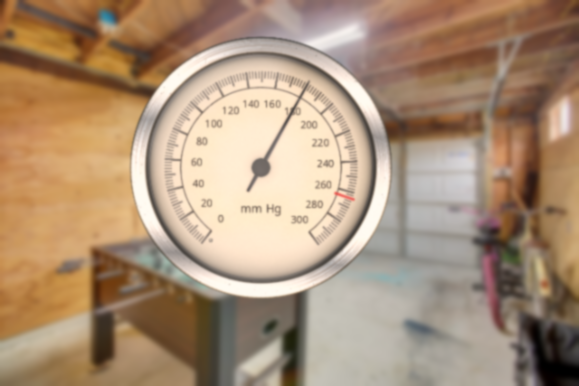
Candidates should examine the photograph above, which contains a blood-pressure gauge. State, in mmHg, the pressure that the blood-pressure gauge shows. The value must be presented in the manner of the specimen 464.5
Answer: 180
